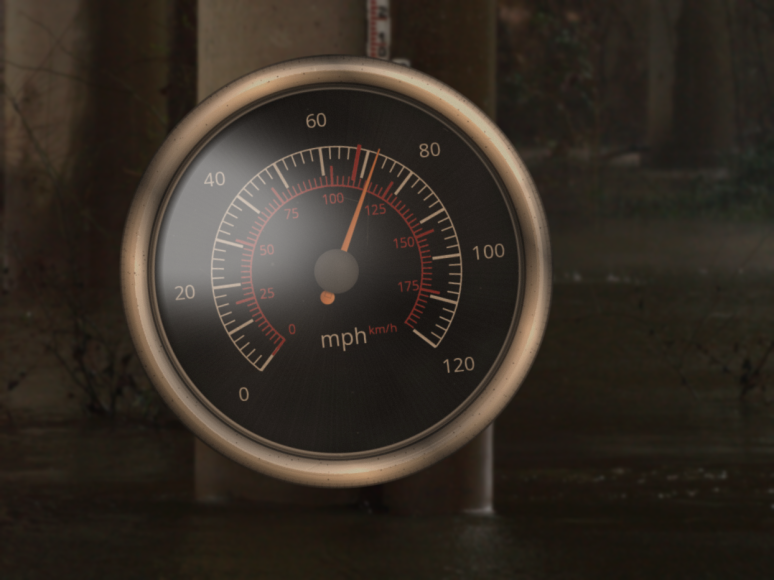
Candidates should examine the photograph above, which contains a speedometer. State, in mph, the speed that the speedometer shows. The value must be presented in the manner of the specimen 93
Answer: 72
